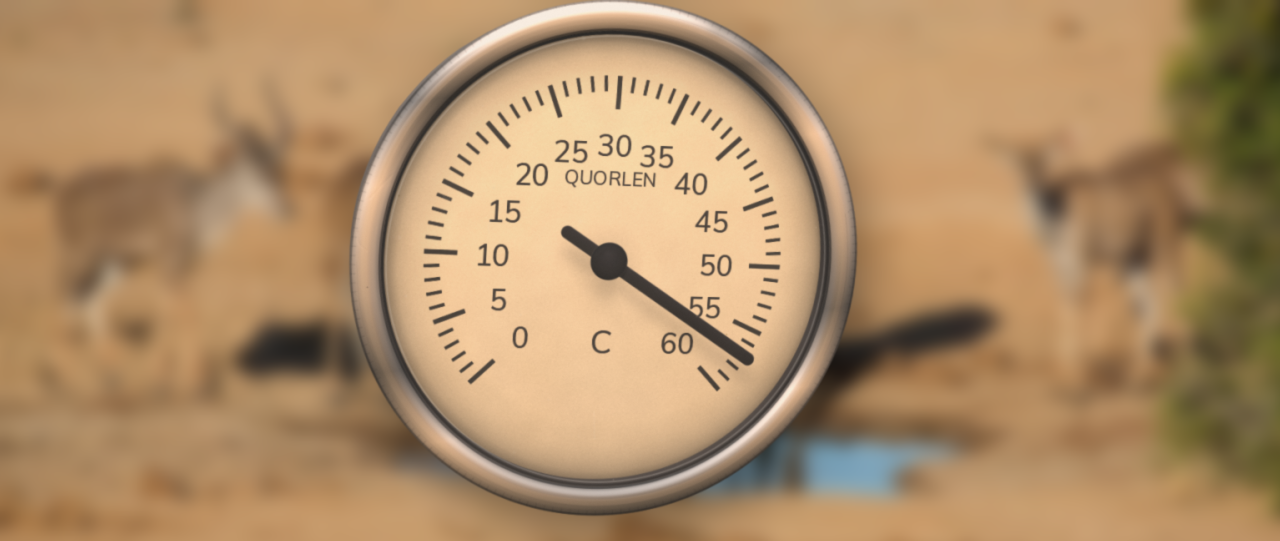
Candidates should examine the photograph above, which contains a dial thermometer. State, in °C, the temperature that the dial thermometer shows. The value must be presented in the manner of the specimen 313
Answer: 57
